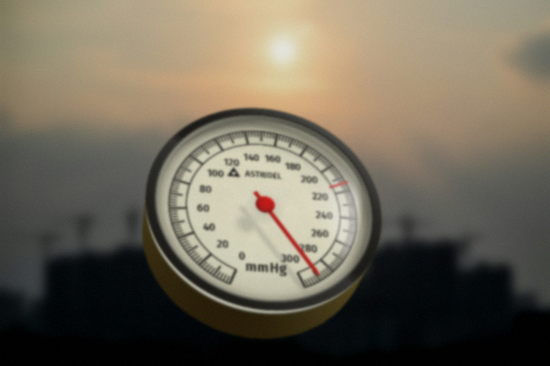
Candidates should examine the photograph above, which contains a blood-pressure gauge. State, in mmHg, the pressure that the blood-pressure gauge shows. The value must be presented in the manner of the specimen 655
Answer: 290
